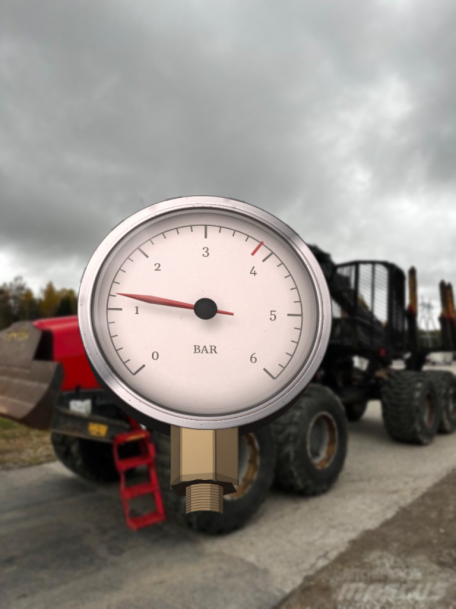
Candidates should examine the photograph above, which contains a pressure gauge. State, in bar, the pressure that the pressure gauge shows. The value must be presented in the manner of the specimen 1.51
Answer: 1.2
